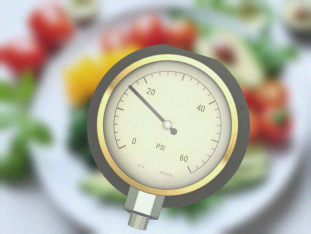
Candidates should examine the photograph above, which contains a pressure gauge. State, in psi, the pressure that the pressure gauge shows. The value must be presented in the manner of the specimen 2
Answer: 16
